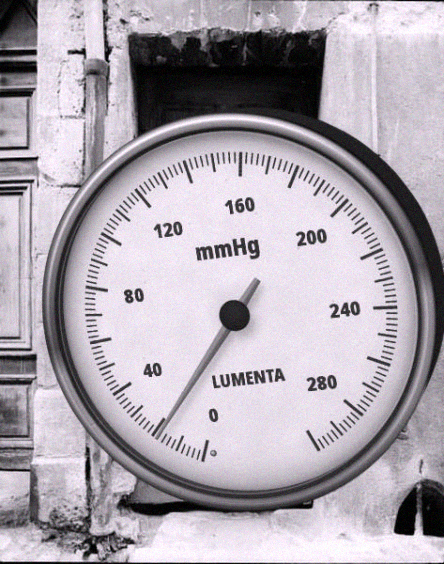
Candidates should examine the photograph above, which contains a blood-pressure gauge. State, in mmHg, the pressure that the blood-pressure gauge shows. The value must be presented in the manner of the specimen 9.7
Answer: 18
